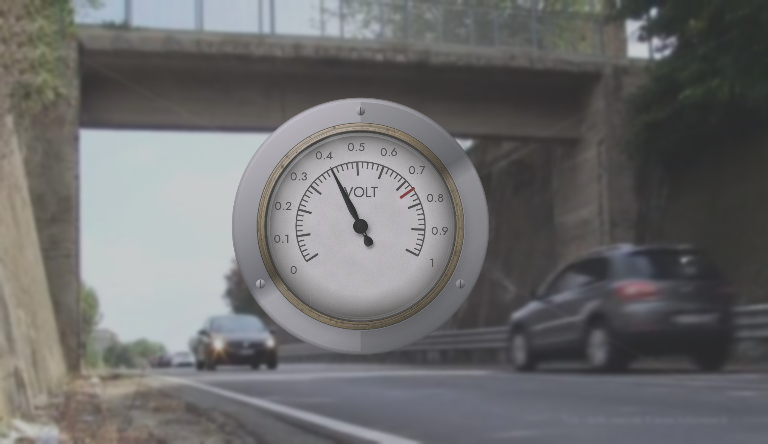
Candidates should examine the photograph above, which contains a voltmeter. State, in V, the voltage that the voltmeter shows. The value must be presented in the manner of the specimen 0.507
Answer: 0.4
